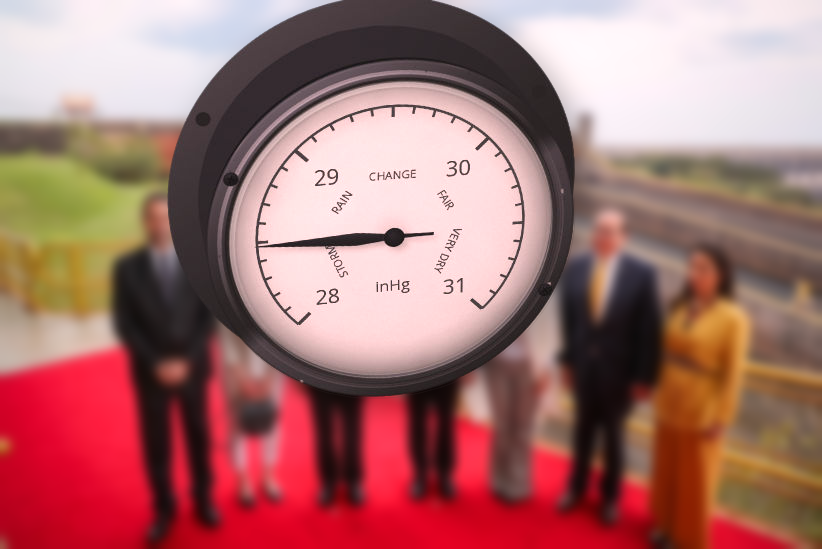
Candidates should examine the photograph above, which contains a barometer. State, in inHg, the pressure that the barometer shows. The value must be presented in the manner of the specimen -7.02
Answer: 28.5
